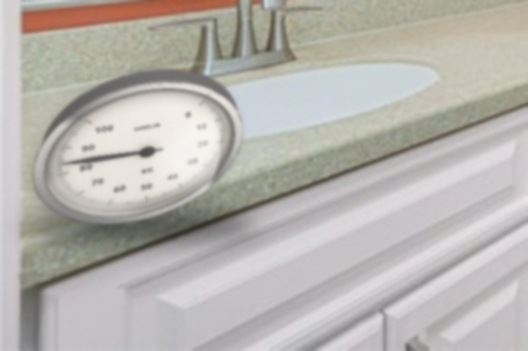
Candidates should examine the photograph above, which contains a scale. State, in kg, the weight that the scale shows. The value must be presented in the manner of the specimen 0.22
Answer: 85
